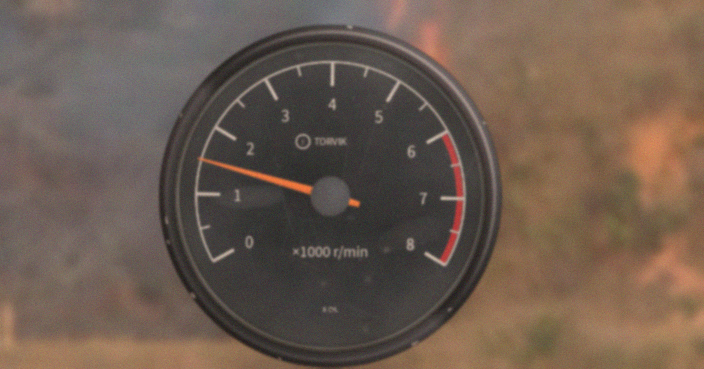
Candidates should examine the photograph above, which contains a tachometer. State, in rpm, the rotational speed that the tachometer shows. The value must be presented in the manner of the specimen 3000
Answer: 1500
